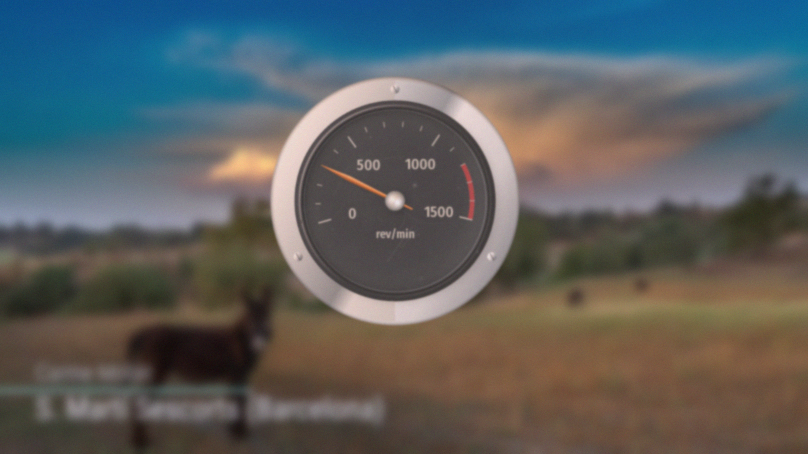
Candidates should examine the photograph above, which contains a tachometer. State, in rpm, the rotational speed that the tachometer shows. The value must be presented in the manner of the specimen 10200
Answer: 300
